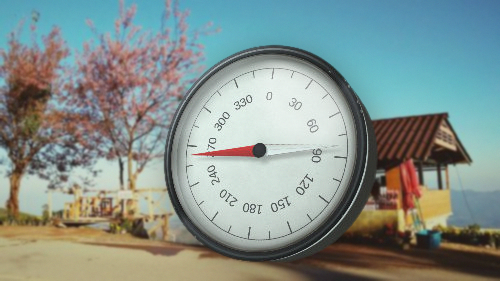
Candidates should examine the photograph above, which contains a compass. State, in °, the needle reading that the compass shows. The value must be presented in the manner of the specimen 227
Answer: 262.5
